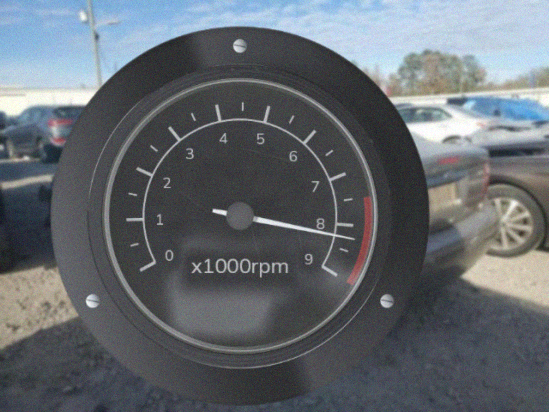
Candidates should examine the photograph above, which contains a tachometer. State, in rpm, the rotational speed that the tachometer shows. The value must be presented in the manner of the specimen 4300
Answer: 8250
